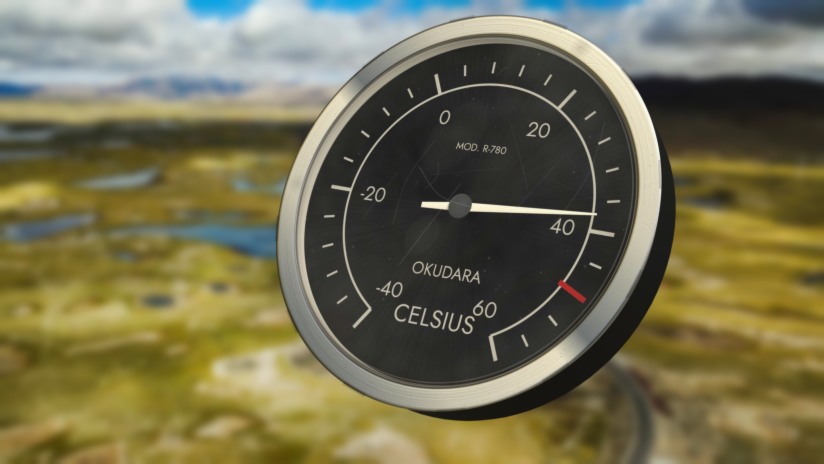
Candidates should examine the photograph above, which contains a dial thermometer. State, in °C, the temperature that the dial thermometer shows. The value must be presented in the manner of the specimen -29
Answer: 38
